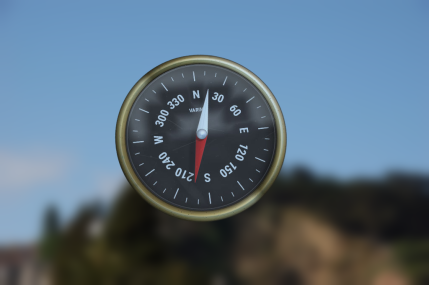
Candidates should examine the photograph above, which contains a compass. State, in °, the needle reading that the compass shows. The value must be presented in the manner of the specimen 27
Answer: 195
